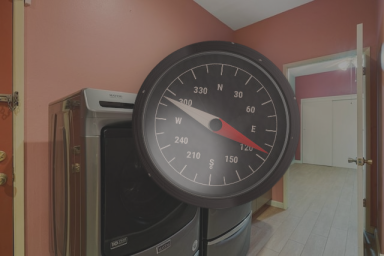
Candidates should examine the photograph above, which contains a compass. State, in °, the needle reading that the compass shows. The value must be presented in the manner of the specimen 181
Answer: 112.5
